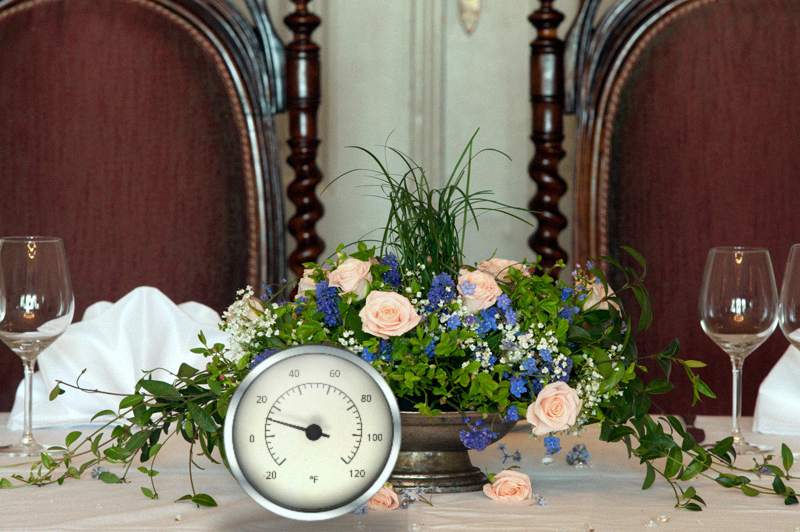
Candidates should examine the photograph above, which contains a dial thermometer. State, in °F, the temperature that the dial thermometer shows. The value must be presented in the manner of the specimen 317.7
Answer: 12
